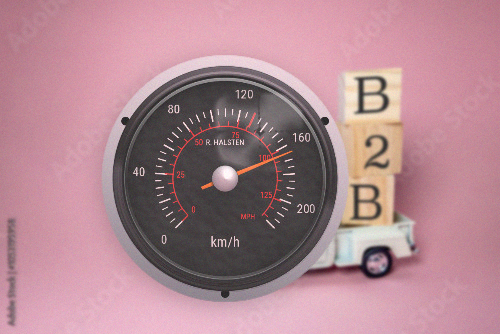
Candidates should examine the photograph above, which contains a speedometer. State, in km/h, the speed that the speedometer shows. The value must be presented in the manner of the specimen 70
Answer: 165
